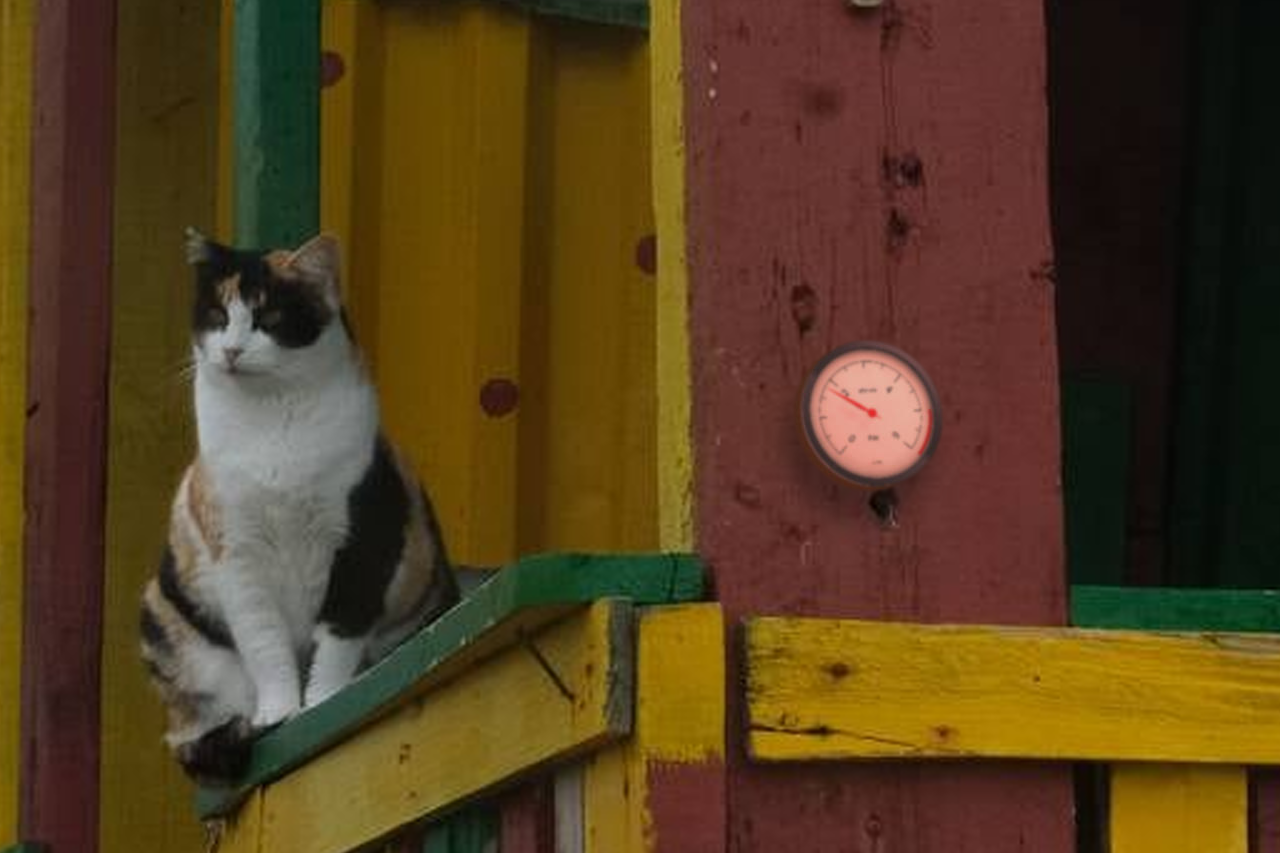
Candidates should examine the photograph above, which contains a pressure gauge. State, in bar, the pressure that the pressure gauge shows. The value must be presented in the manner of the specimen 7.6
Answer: 1.75
